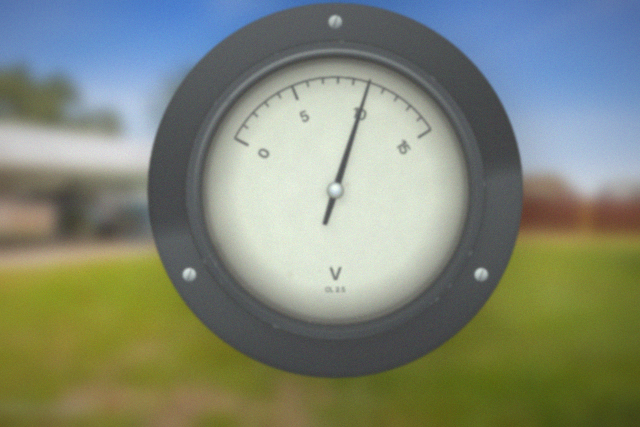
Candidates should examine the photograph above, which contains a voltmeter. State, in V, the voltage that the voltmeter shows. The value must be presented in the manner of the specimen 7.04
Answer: 10
